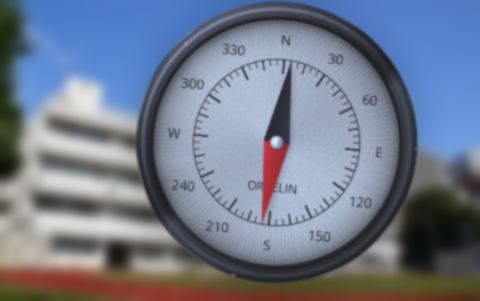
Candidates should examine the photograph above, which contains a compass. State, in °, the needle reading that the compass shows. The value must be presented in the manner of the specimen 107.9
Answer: 185
